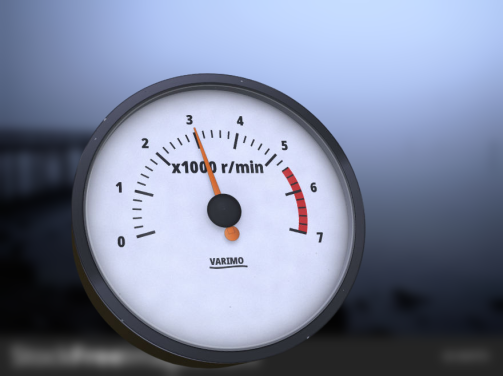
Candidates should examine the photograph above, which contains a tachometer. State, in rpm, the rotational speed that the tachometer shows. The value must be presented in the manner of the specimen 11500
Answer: 3000
